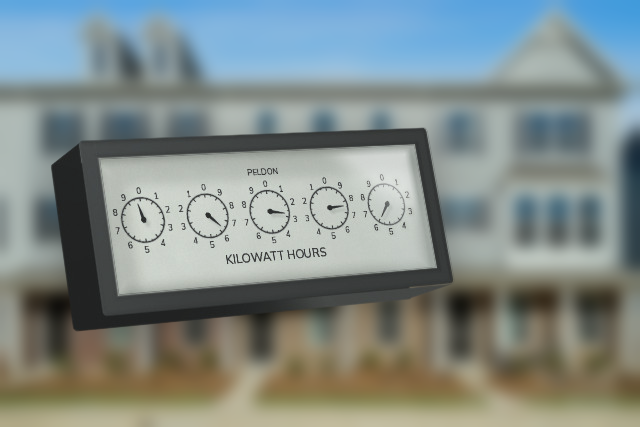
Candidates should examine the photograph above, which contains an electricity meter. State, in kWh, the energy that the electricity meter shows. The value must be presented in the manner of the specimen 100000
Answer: 96276
